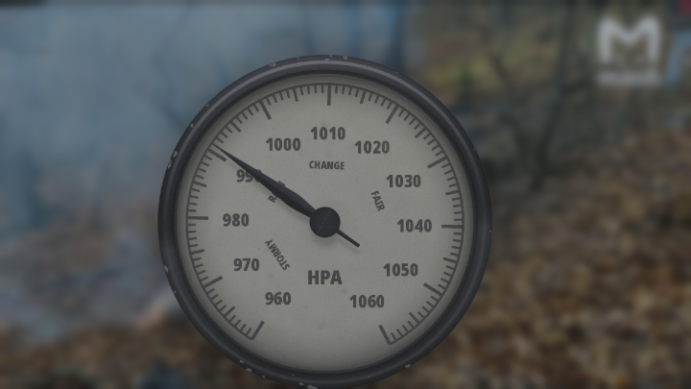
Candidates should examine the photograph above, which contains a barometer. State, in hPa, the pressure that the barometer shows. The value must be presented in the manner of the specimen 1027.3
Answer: 991
